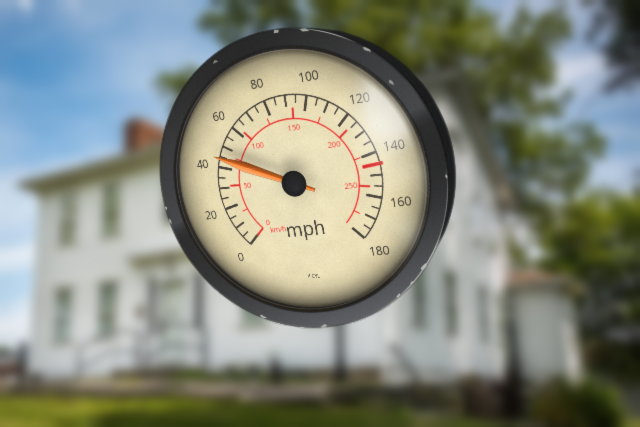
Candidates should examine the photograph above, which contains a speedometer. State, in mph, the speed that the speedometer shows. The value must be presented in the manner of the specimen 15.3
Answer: 45
